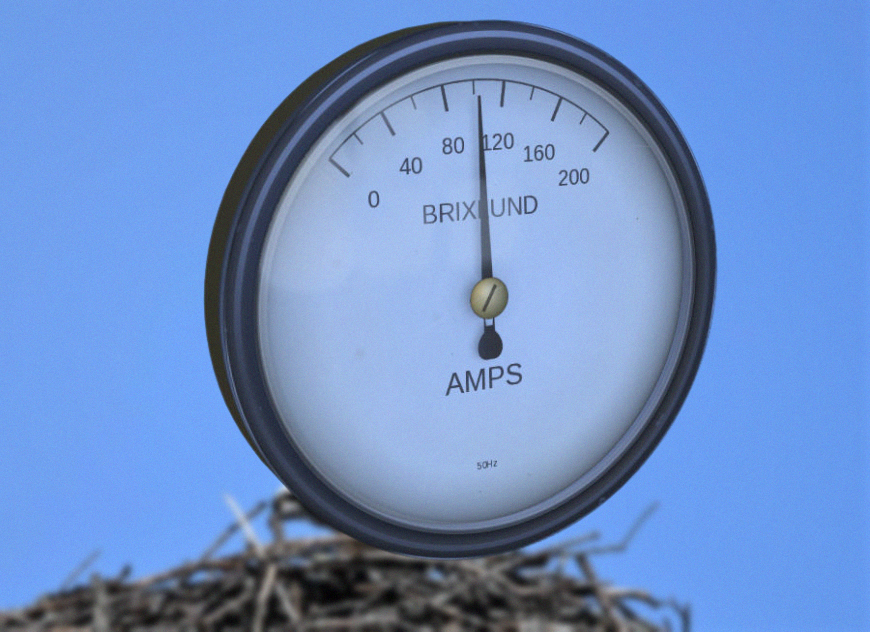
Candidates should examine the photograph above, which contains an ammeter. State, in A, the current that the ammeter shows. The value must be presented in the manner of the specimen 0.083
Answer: 100
